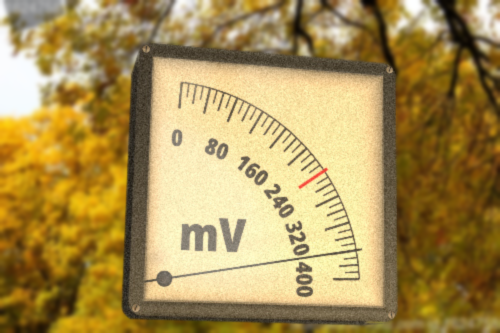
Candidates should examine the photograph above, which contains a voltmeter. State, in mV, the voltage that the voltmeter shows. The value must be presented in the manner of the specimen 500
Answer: 360
